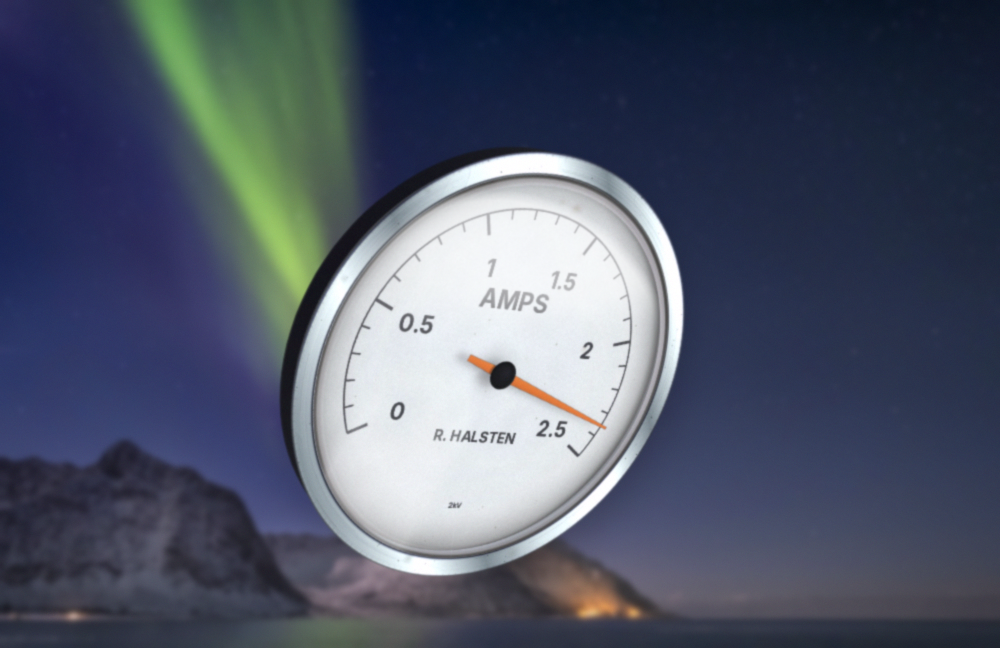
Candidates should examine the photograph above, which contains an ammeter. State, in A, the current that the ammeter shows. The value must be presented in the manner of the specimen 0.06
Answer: 2.35
